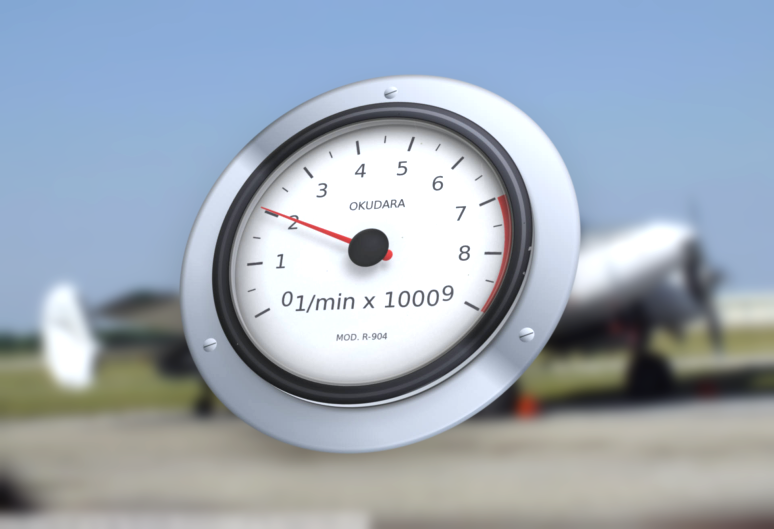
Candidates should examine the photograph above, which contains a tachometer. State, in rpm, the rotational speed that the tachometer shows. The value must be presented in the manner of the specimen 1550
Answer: 2000
